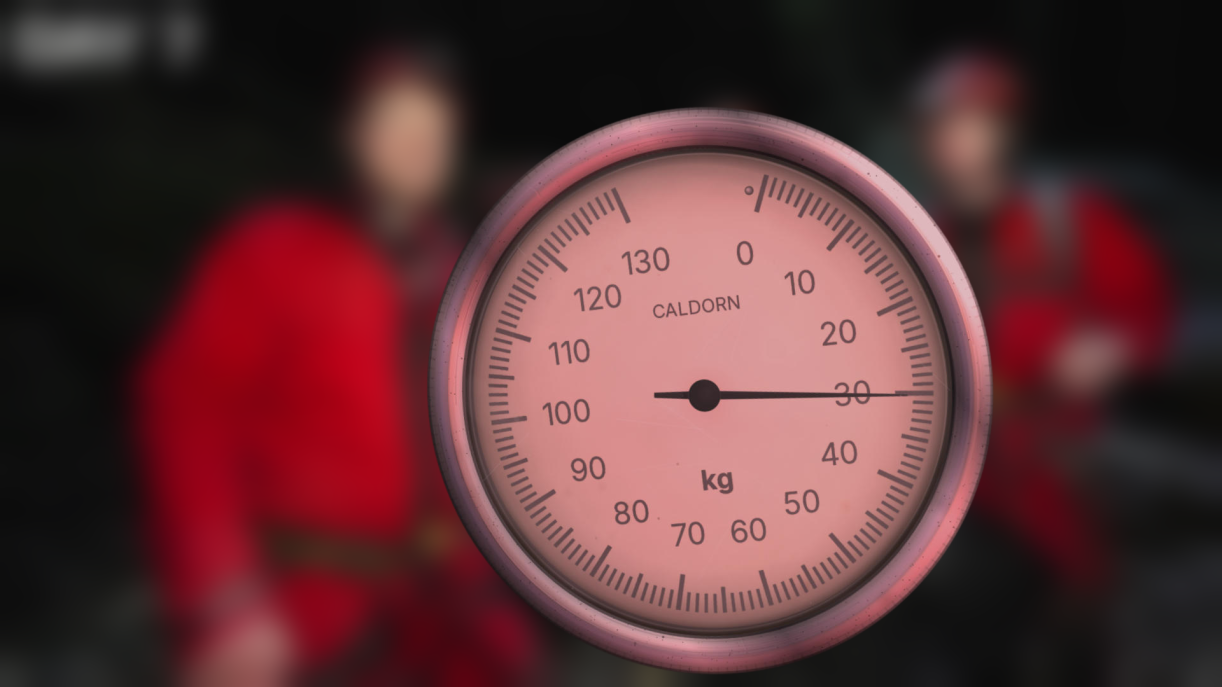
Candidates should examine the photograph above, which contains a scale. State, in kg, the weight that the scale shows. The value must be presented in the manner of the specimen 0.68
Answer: 30
